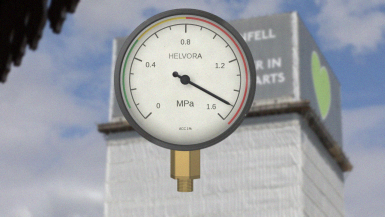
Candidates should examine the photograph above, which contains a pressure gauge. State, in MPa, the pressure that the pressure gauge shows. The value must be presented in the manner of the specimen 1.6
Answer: 1.5
